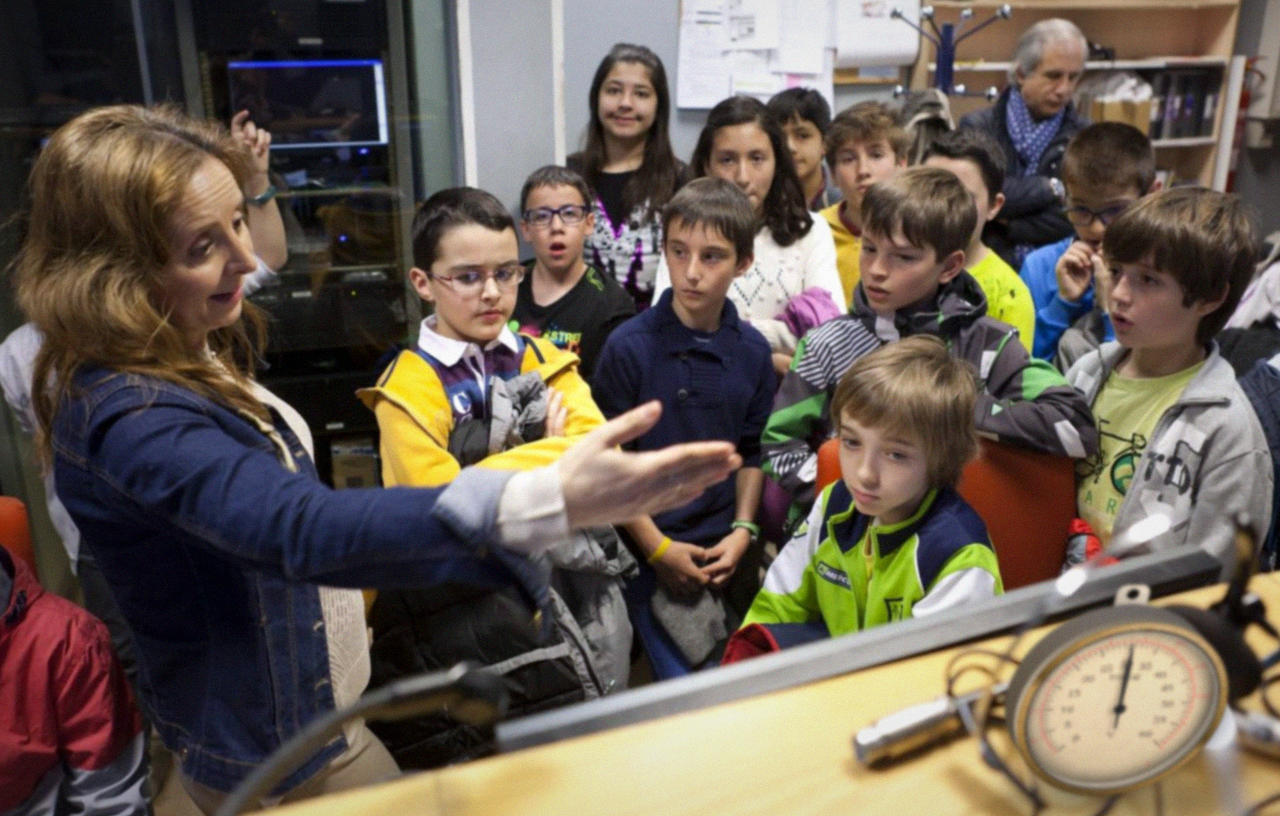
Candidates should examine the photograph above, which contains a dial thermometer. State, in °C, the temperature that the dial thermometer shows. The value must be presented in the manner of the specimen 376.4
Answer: 30
